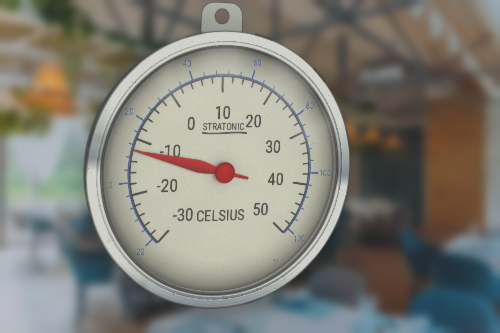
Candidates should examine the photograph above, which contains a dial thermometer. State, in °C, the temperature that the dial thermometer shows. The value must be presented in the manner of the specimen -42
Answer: -12
